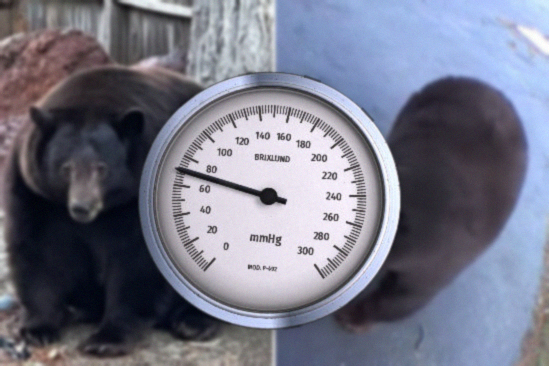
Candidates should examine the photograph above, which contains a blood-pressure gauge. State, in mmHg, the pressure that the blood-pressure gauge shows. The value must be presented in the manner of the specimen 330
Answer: 70
